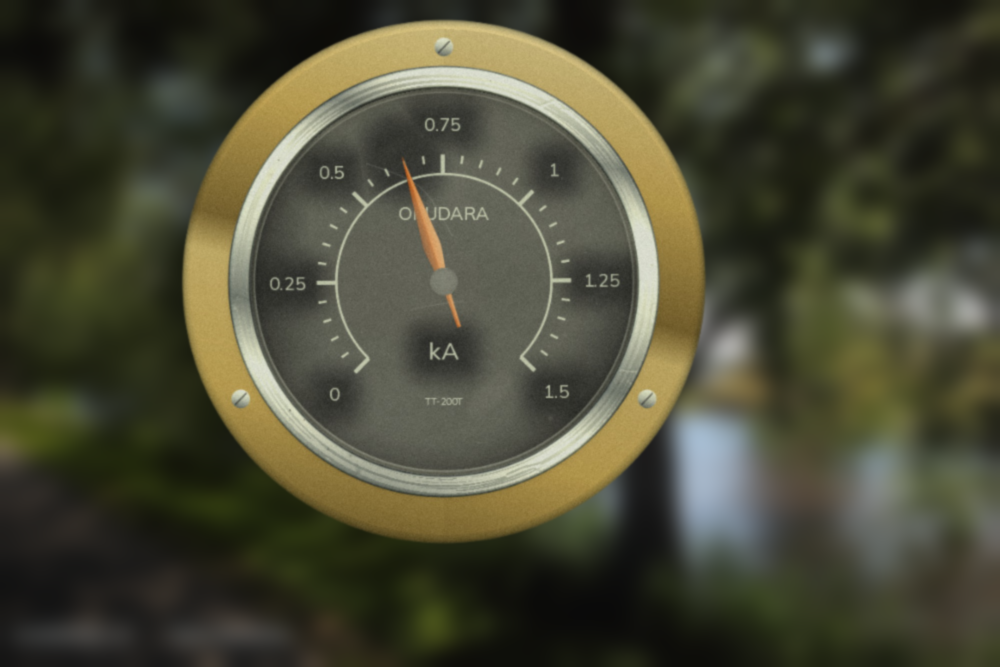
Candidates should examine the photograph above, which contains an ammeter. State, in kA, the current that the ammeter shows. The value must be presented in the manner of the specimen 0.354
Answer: 0.65
